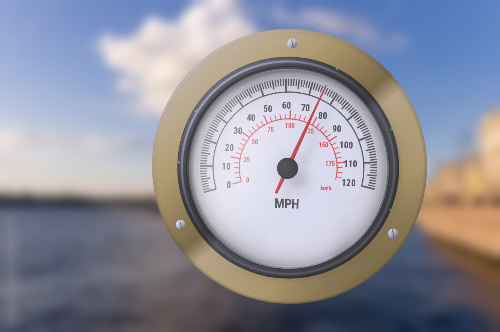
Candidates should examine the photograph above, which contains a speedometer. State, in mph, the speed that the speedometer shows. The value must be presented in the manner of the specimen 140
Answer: 75
